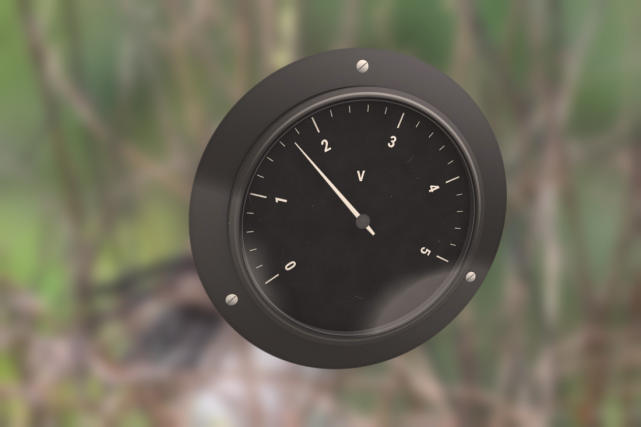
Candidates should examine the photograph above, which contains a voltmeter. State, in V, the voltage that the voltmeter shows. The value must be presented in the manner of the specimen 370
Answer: 1.7
